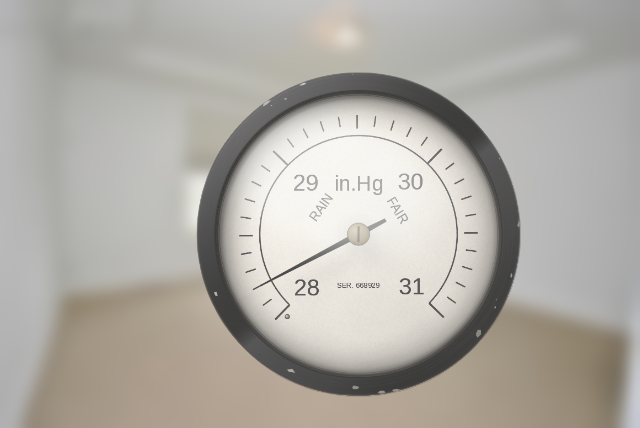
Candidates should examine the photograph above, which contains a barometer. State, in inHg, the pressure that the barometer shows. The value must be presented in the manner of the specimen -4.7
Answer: 28.2
